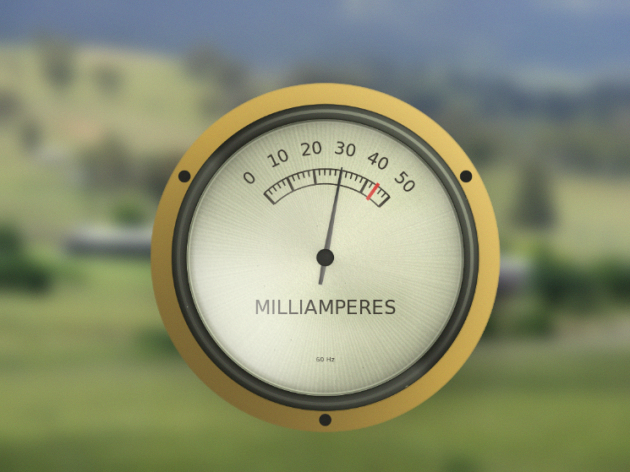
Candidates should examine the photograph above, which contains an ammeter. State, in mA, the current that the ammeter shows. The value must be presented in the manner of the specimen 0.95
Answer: 30
